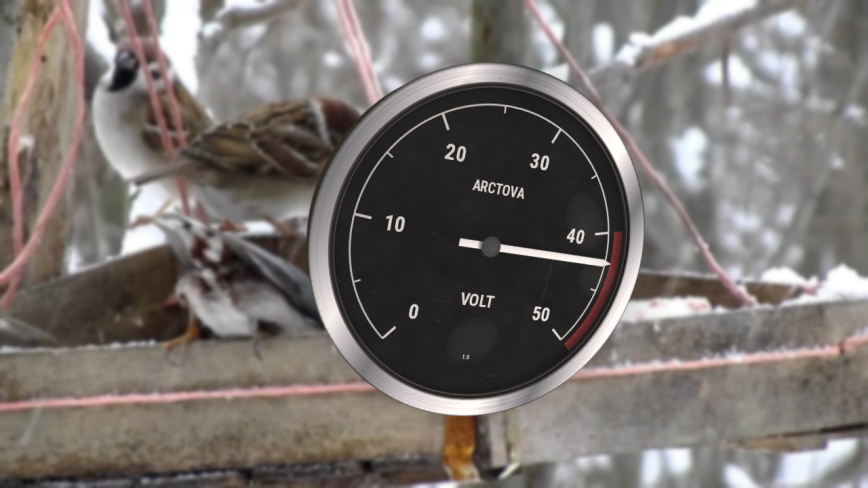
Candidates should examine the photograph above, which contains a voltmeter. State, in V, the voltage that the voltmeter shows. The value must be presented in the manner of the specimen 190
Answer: 42.5
